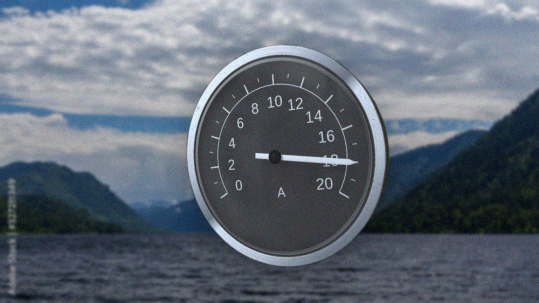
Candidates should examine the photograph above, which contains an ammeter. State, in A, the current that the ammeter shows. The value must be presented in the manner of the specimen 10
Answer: 18
